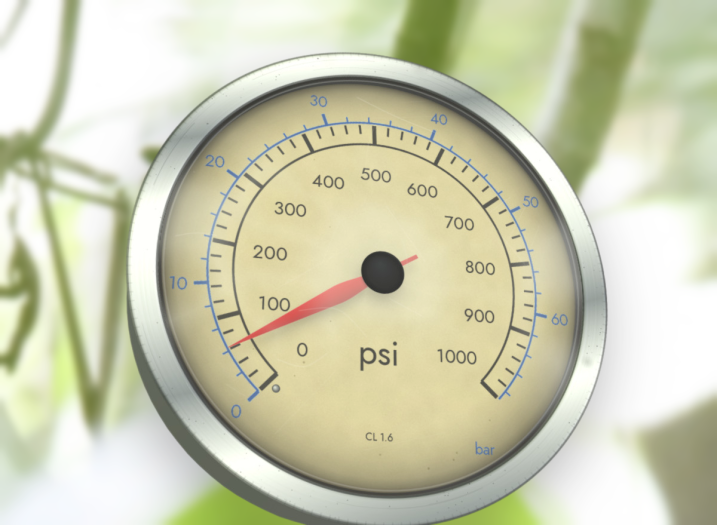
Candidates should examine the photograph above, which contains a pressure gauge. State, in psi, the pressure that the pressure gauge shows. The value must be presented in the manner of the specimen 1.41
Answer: 60
